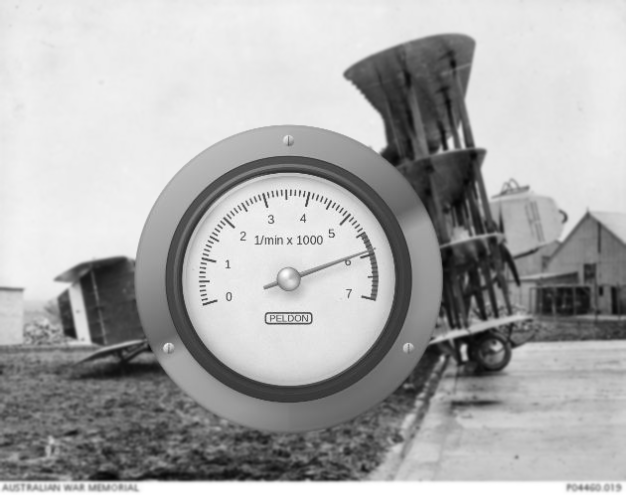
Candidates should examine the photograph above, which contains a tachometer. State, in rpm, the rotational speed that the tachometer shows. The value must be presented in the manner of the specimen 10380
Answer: 5900
